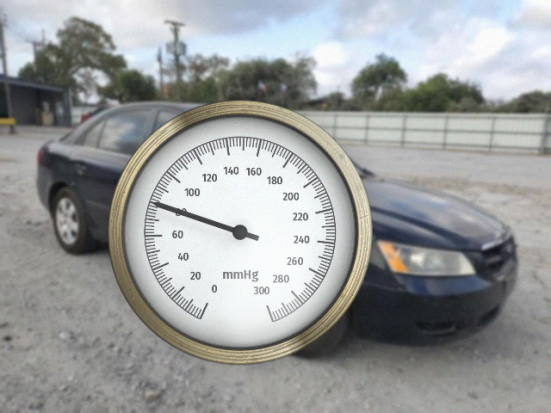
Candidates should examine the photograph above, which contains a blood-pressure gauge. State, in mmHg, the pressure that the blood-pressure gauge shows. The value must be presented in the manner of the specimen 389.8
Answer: 80
